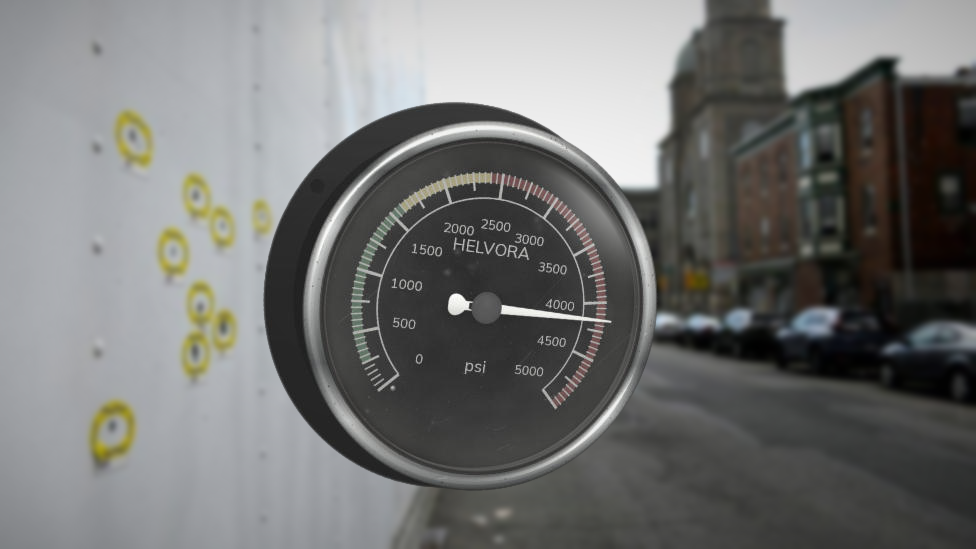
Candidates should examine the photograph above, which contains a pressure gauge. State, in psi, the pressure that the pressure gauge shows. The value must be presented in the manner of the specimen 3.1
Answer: 4150
